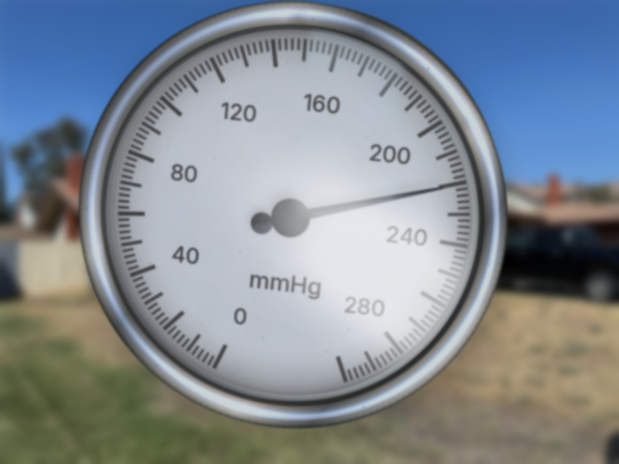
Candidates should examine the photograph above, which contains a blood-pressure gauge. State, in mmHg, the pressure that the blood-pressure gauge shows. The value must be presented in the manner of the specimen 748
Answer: 220
